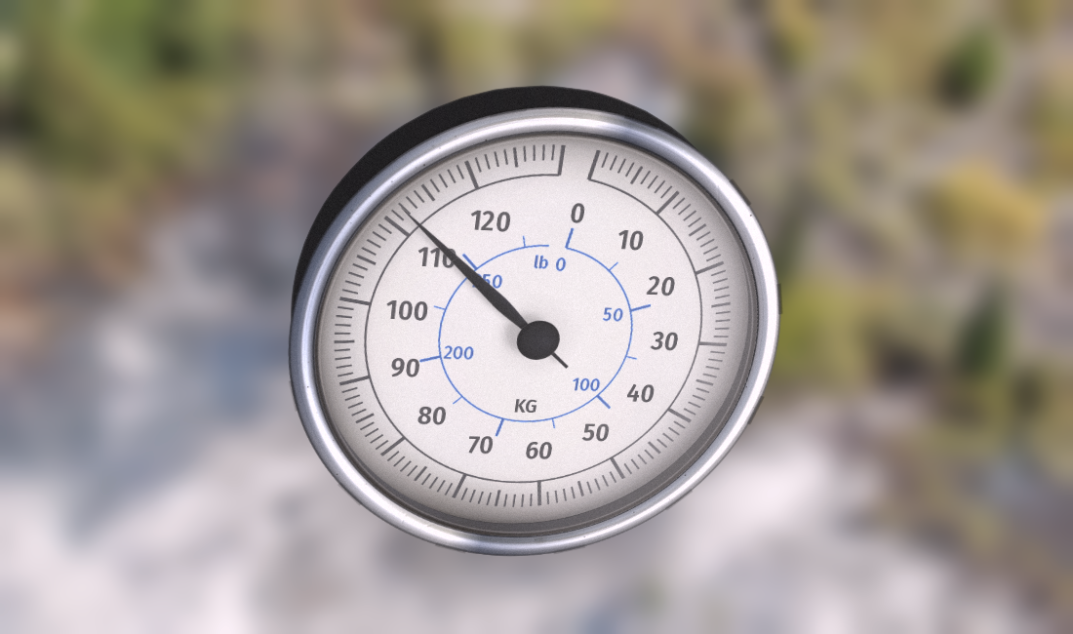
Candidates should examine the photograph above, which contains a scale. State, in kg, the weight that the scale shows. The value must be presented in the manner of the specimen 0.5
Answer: 112
